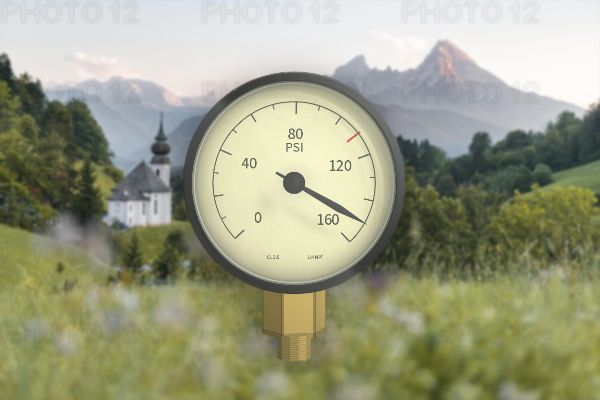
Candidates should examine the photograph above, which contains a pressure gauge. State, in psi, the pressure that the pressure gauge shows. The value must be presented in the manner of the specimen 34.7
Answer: 150
